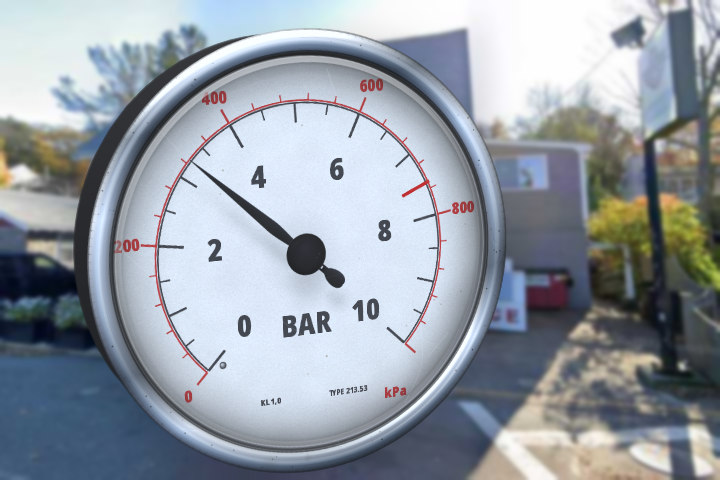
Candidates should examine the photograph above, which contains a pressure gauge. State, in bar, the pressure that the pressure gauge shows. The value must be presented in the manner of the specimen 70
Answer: 3.25
